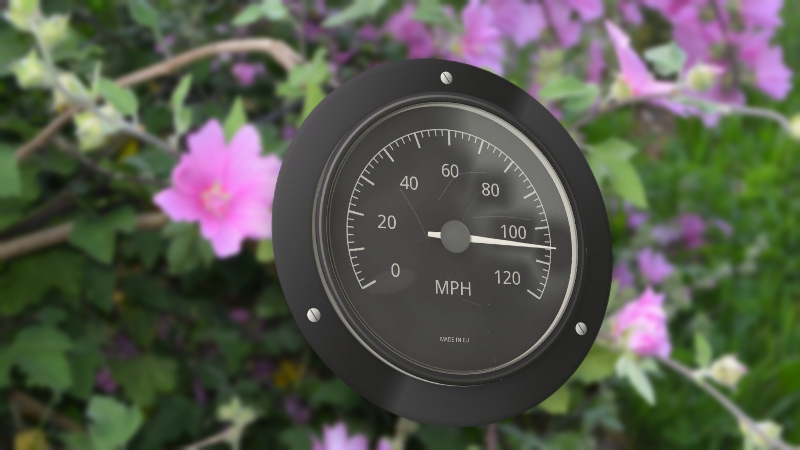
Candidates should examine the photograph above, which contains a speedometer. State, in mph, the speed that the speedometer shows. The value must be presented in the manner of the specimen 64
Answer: 106
